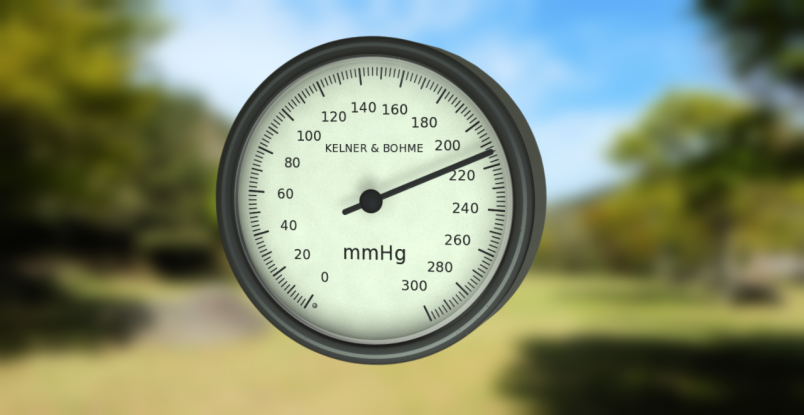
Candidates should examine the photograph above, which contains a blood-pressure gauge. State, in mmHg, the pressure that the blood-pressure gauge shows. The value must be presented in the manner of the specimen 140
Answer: 214
